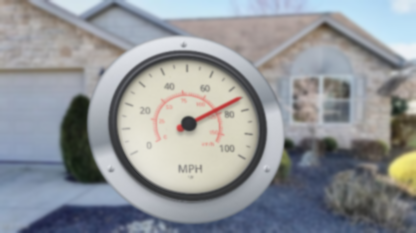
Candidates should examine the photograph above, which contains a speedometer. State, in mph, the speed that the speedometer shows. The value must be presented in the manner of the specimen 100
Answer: 75
